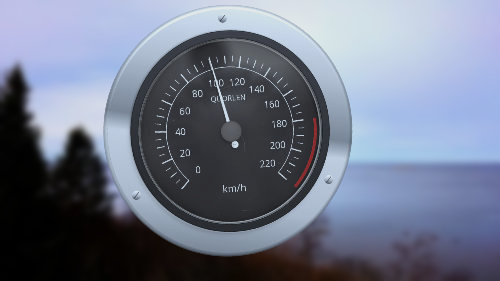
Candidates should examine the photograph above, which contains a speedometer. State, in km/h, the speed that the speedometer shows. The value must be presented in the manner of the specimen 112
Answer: 100
